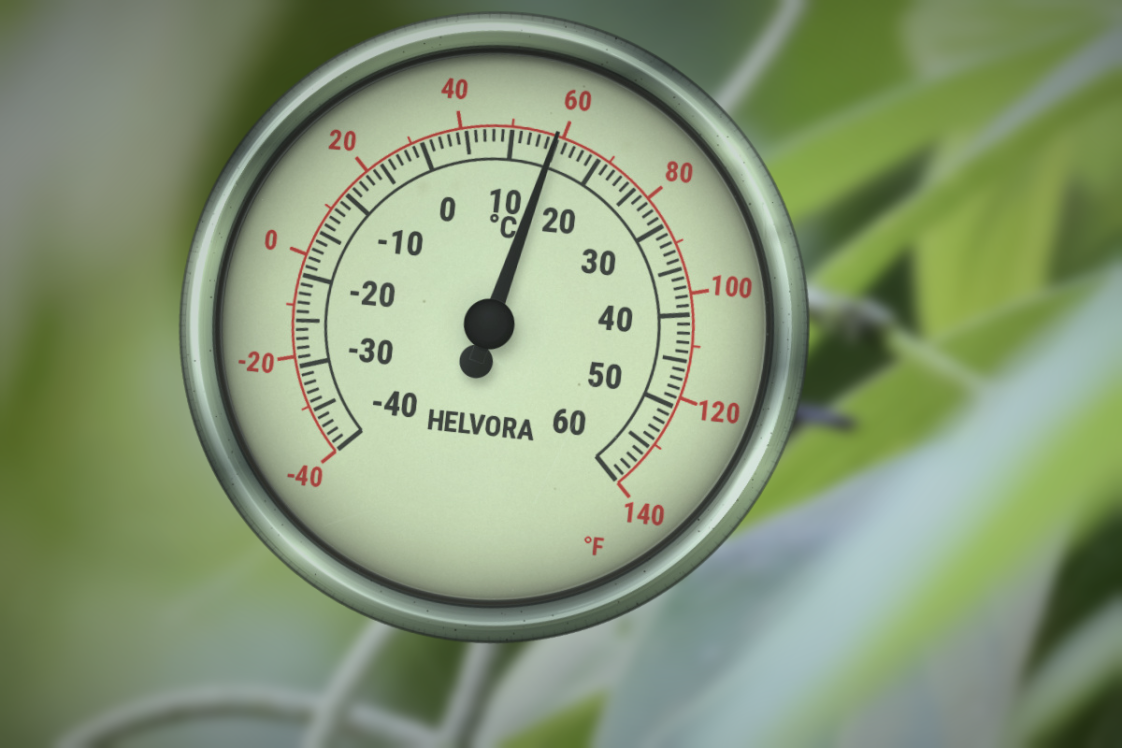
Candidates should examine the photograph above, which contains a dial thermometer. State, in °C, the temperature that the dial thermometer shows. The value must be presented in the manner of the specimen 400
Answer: 15
